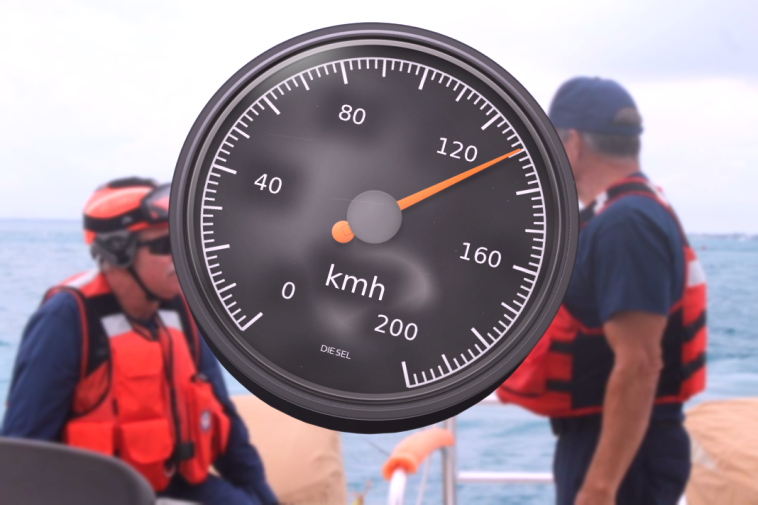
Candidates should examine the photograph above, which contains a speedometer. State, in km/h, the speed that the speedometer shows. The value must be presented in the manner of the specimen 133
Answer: 130
